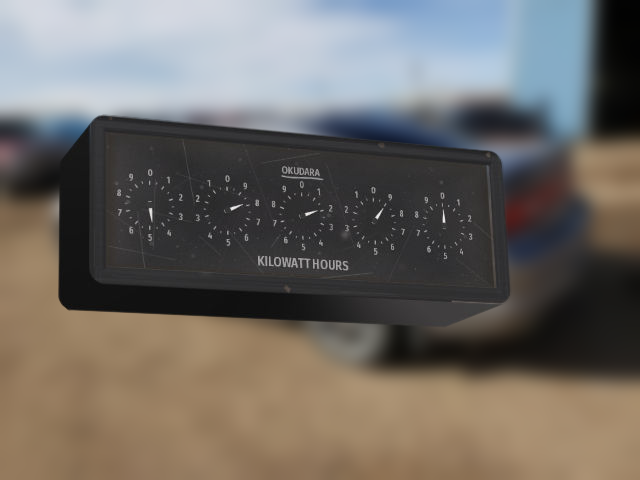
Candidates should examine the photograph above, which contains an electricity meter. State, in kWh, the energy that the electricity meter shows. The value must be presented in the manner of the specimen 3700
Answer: 48190
